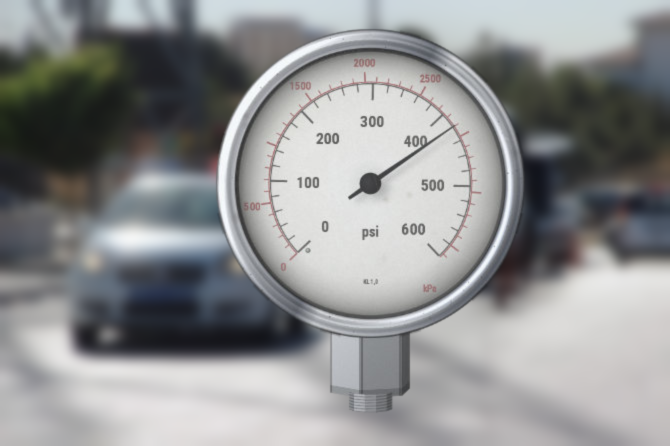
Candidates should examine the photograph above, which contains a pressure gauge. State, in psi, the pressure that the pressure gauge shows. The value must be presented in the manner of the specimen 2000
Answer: 420
